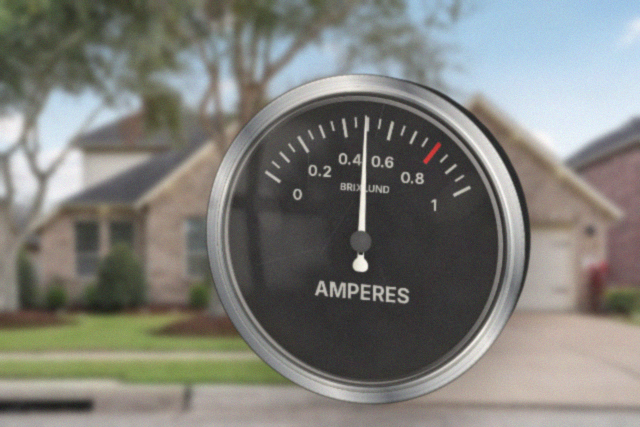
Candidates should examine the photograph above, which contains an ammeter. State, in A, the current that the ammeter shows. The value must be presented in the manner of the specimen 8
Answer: 0.5
